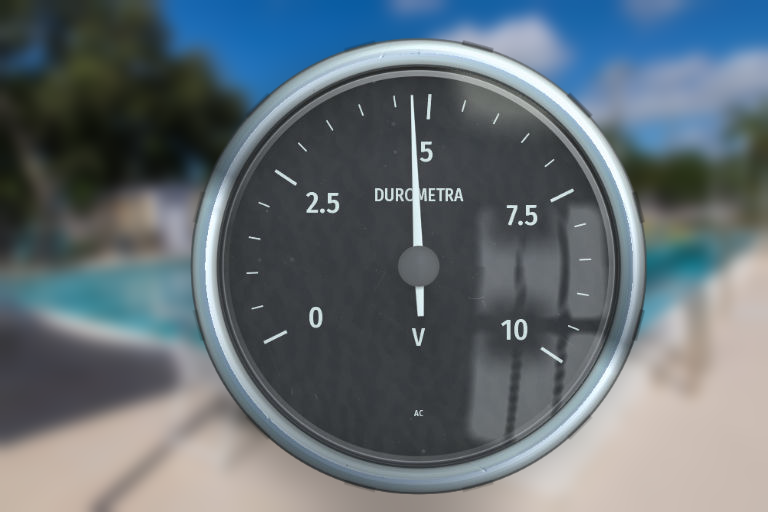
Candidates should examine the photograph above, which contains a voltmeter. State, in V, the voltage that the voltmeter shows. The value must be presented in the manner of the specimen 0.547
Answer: 4.75
